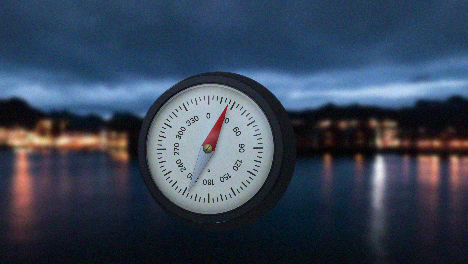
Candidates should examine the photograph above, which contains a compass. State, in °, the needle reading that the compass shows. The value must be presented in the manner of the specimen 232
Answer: 25
